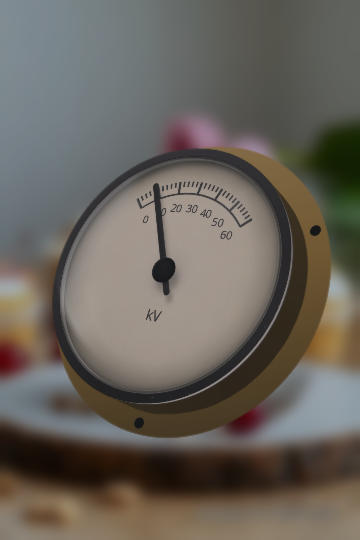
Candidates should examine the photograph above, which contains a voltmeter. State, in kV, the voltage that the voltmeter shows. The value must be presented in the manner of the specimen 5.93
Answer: 10
